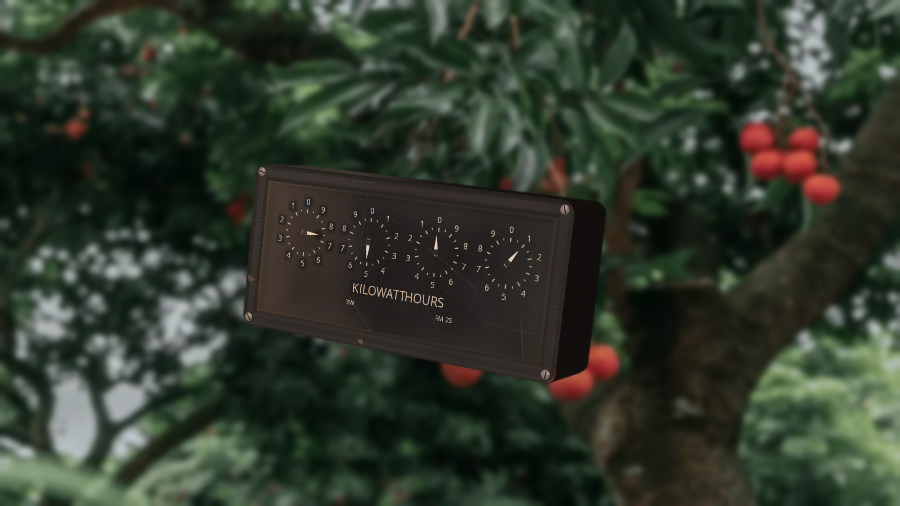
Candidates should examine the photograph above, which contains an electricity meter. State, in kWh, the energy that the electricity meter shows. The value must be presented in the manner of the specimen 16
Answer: 7501
